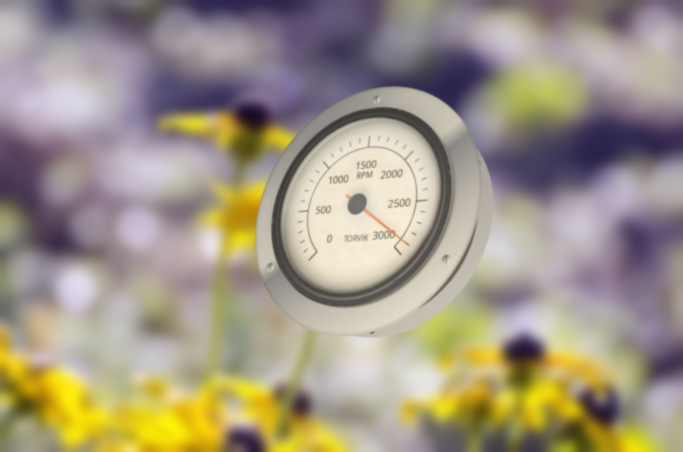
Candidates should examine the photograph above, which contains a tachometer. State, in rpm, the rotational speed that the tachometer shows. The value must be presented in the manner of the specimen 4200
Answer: 2900
